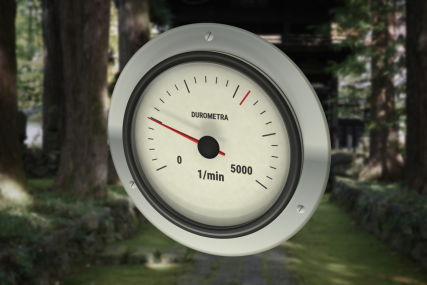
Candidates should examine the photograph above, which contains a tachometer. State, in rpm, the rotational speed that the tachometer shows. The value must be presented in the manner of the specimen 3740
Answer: 1000
